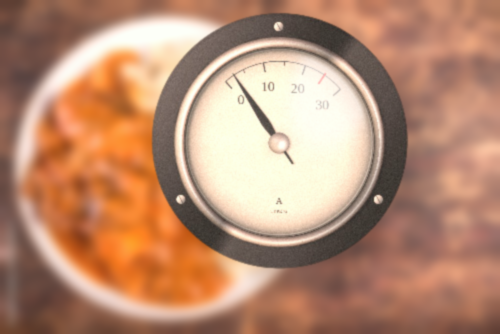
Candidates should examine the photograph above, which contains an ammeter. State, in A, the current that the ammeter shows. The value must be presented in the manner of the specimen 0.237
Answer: 2.5
